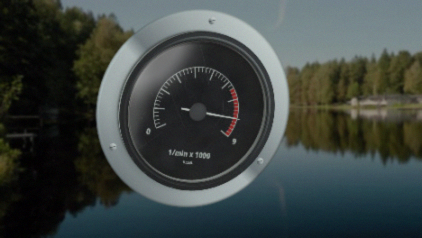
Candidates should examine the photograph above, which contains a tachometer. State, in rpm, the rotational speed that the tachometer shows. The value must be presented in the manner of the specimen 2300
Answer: 8000
